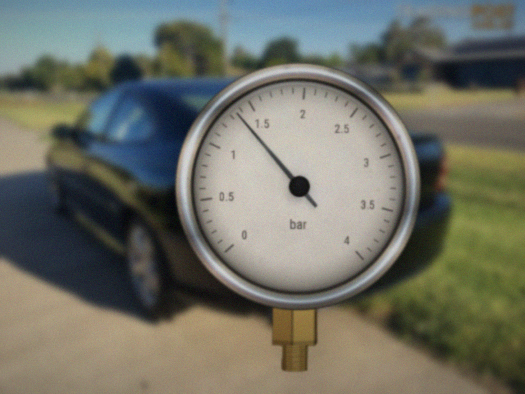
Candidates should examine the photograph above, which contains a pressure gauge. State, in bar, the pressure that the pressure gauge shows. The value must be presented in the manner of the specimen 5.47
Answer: 1.35
